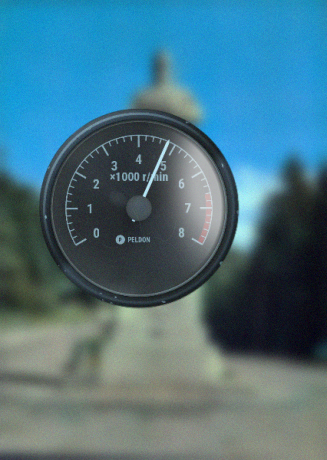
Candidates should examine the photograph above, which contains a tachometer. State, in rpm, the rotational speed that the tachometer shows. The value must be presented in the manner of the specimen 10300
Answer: 4800
